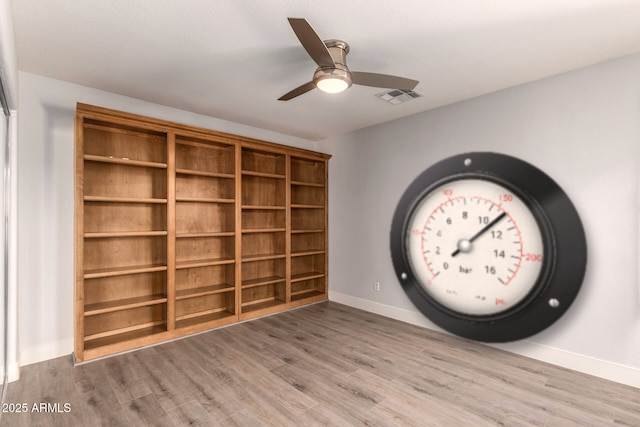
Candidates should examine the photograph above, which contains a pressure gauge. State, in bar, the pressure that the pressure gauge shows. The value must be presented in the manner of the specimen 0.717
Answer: 11
